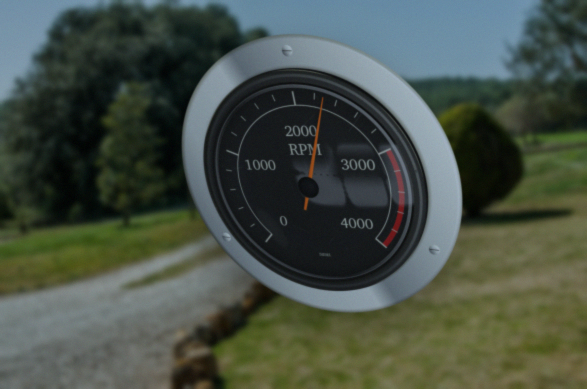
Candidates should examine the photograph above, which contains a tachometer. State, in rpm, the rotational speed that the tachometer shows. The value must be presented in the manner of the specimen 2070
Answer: 2300
